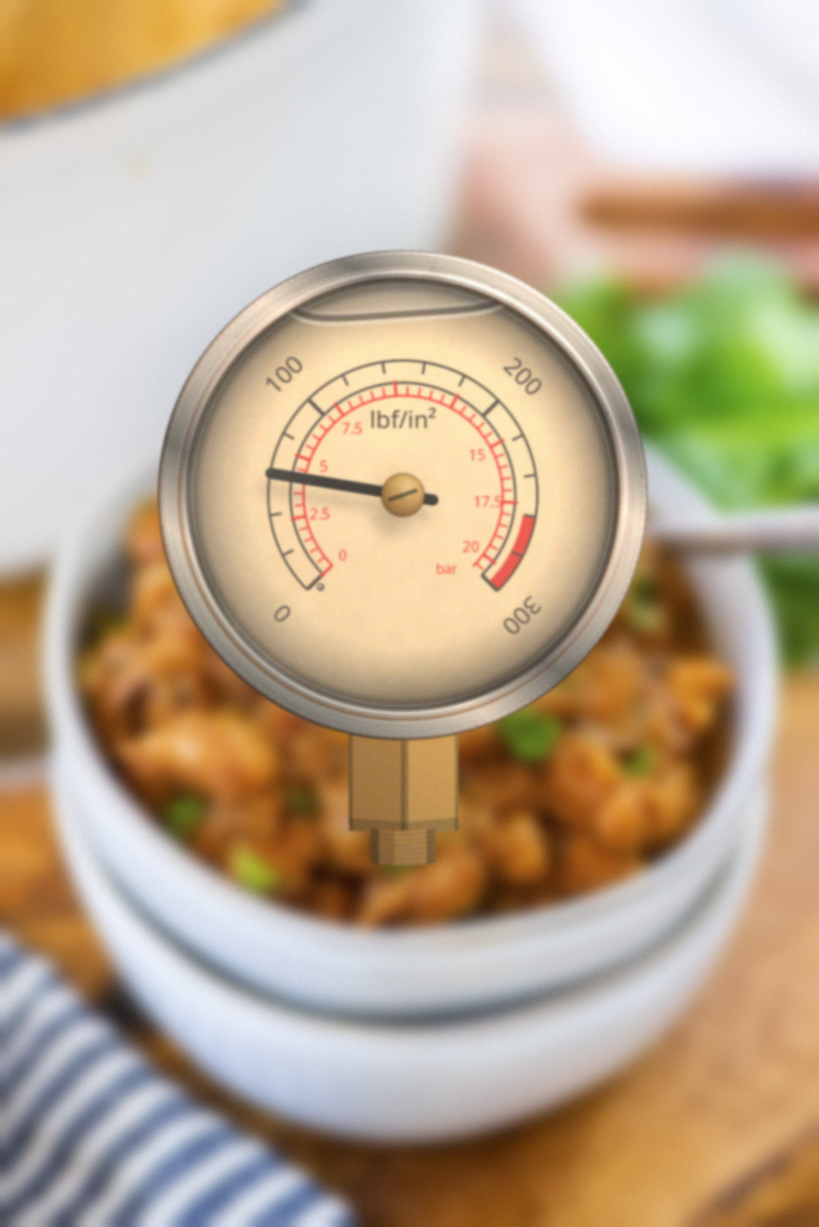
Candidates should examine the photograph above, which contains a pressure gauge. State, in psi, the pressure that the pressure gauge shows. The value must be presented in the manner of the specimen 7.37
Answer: 60
